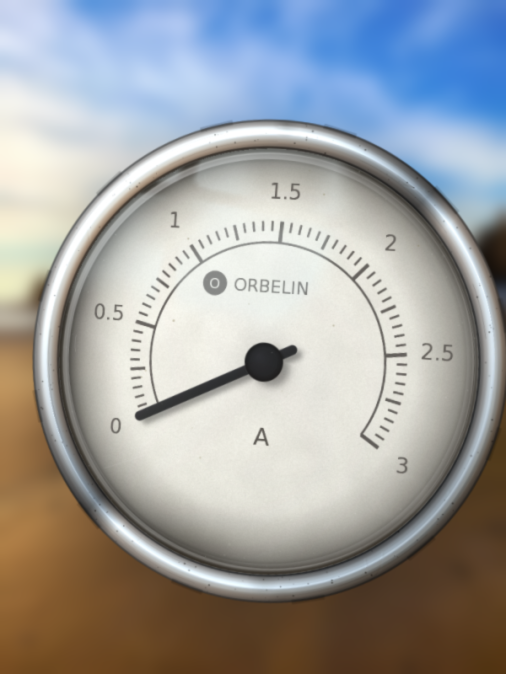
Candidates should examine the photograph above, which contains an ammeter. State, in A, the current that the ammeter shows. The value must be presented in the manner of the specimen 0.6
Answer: 0
